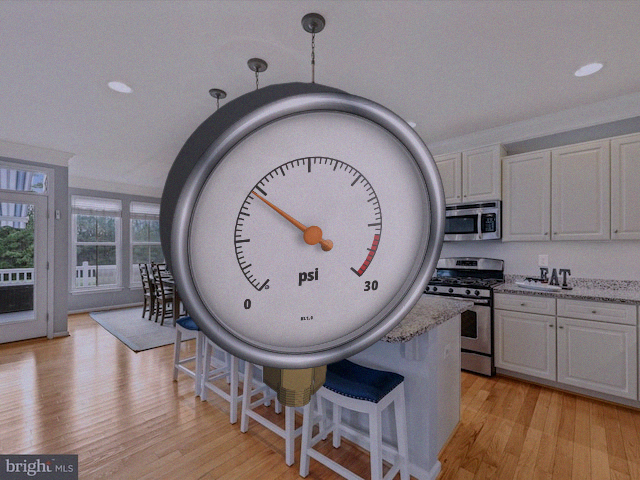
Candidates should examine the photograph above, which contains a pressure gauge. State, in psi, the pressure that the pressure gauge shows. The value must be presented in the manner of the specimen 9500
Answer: 9.5
